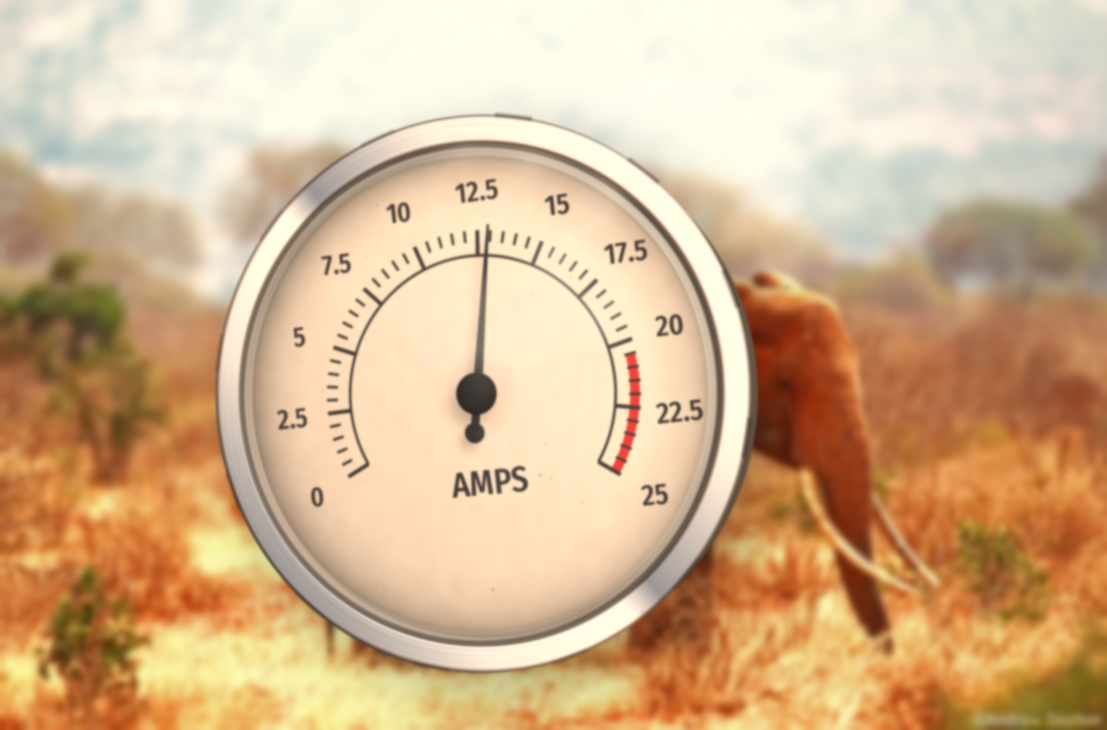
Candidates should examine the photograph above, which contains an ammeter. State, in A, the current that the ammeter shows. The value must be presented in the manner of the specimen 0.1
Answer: 13
